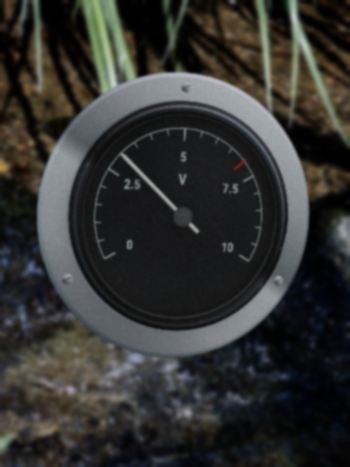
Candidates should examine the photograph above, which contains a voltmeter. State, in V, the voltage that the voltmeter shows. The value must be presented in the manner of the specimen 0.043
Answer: 3
